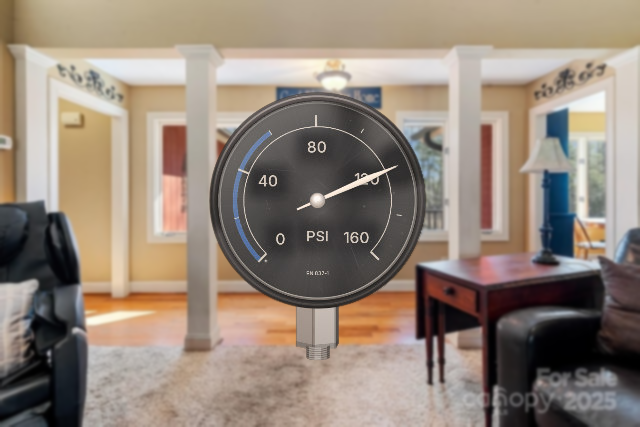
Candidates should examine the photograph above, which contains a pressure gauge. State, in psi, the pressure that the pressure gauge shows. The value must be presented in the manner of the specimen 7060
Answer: 120
